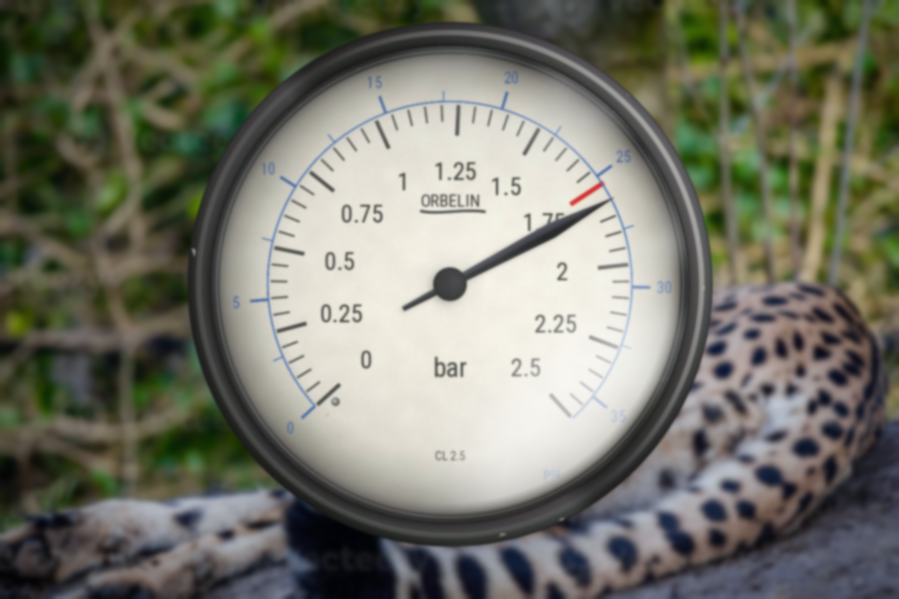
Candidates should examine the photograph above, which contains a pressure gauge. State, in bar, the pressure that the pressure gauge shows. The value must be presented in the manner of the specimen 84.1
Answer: 1.8
